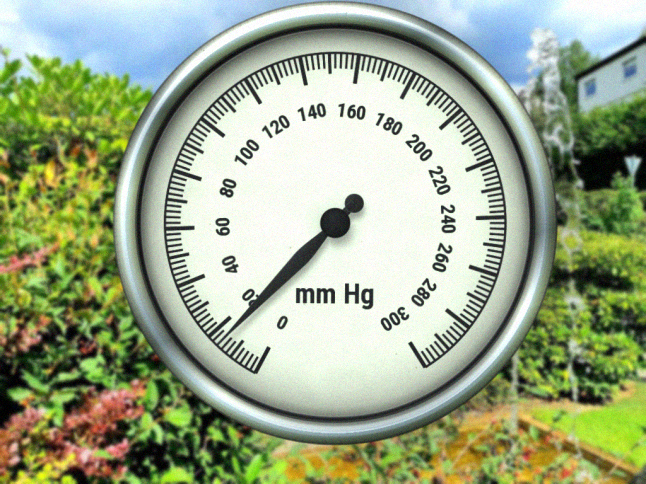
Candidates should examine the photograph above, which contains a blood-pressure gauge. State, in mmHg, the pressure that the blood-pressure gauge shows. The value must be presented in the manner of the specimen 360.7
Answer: 16
